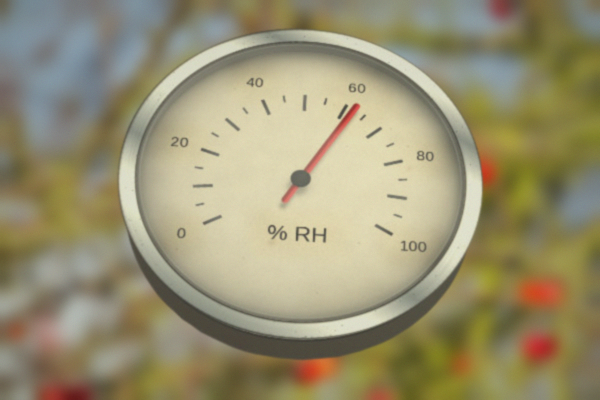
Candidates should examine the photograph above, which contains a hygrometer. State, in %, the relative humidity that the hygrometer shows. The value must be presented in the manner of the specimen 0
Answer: 62.5
